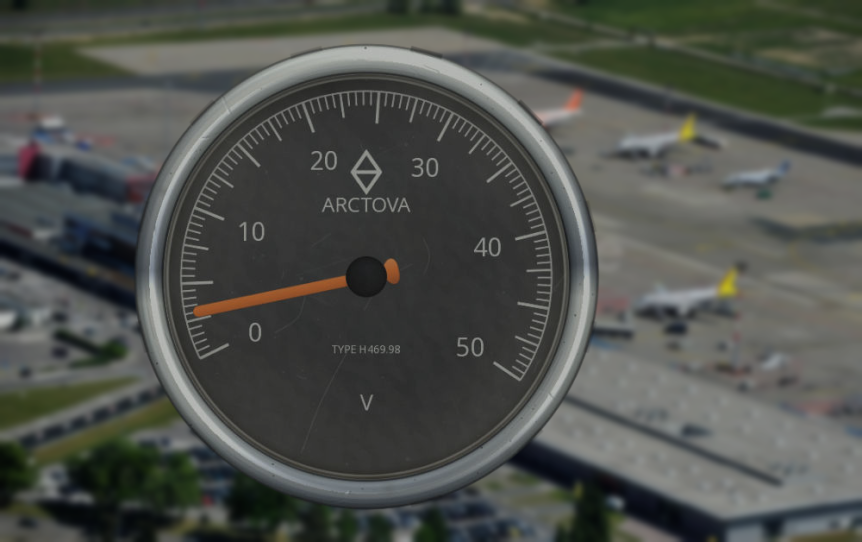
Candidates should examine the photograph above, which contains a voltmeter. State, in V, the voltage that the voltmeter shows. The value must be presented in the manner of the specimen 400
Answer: 3
